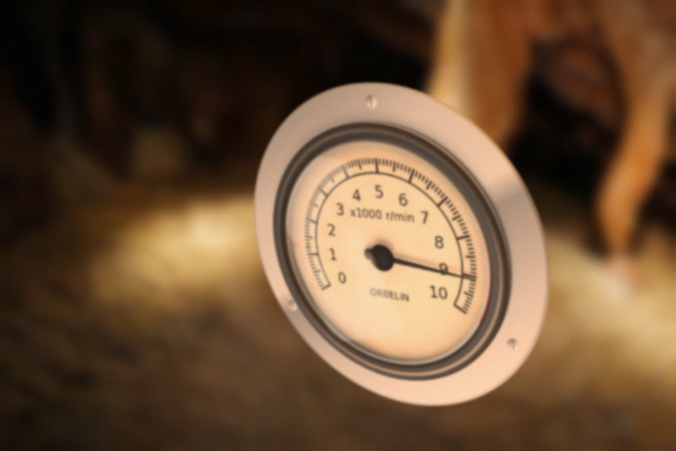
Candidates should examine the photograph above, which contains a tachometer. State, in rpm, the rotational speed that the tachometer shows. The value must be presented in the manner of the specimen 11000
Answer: 9000
